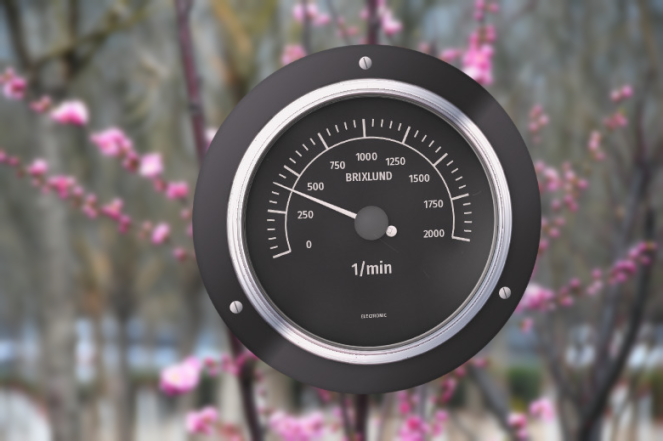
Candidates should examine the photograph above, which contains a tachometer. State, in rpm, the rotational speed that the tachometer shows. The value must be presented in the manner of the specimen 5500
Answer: 400
